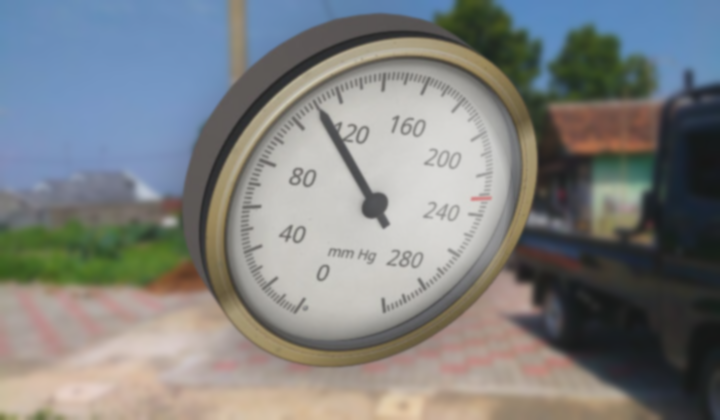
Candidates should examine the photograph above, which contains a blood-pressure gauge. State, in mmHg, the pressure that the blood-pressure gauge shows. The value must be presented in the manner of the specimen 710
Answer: 110
